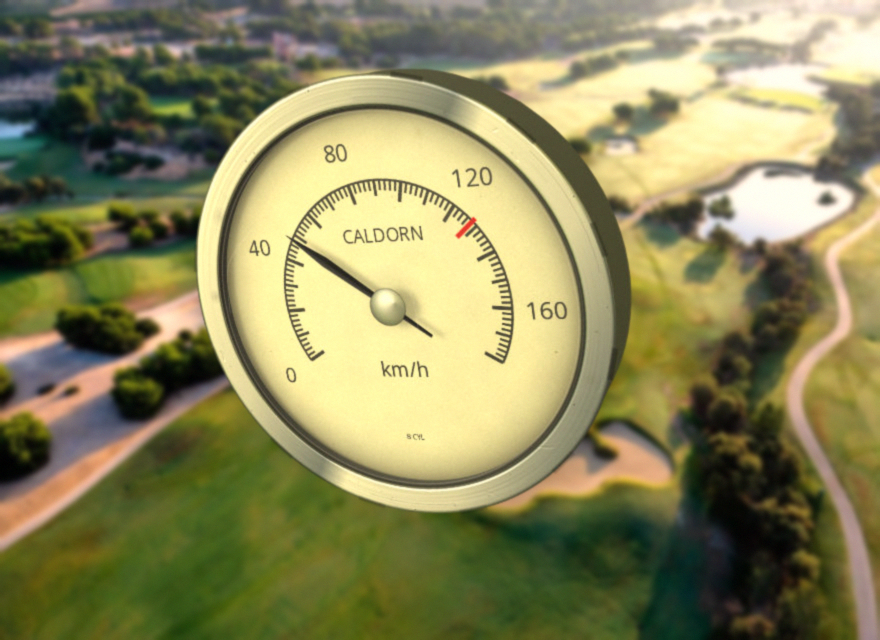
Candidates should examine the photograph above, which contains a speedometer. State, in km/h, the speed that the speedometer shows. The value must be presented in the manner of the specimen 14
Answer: 50
